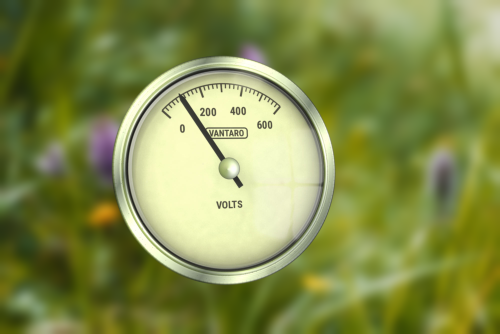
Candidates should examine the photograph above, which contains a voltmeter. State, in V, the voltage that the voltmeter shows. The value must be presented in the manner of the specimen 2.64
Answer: 100
